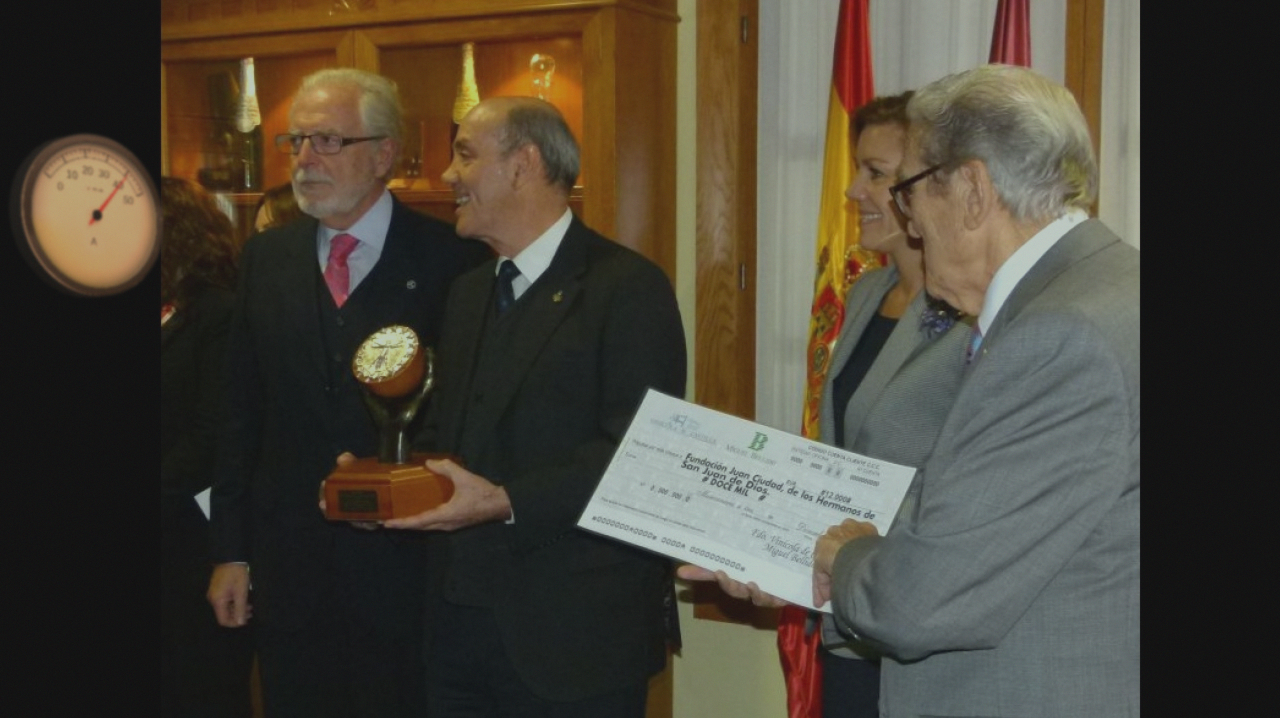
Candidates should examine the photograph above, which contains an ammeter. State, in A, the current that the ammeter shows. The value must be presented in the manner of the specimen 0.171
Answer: 40
